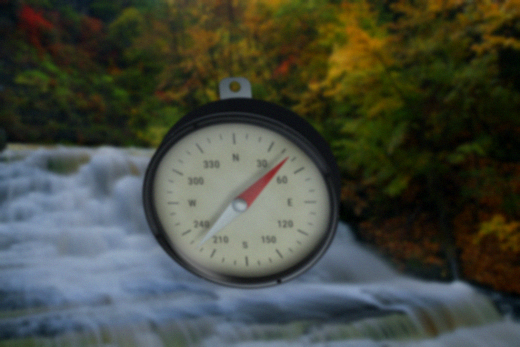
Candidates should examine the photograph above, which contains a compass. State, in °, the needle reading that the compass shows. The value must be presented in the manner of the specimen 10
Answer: 45
